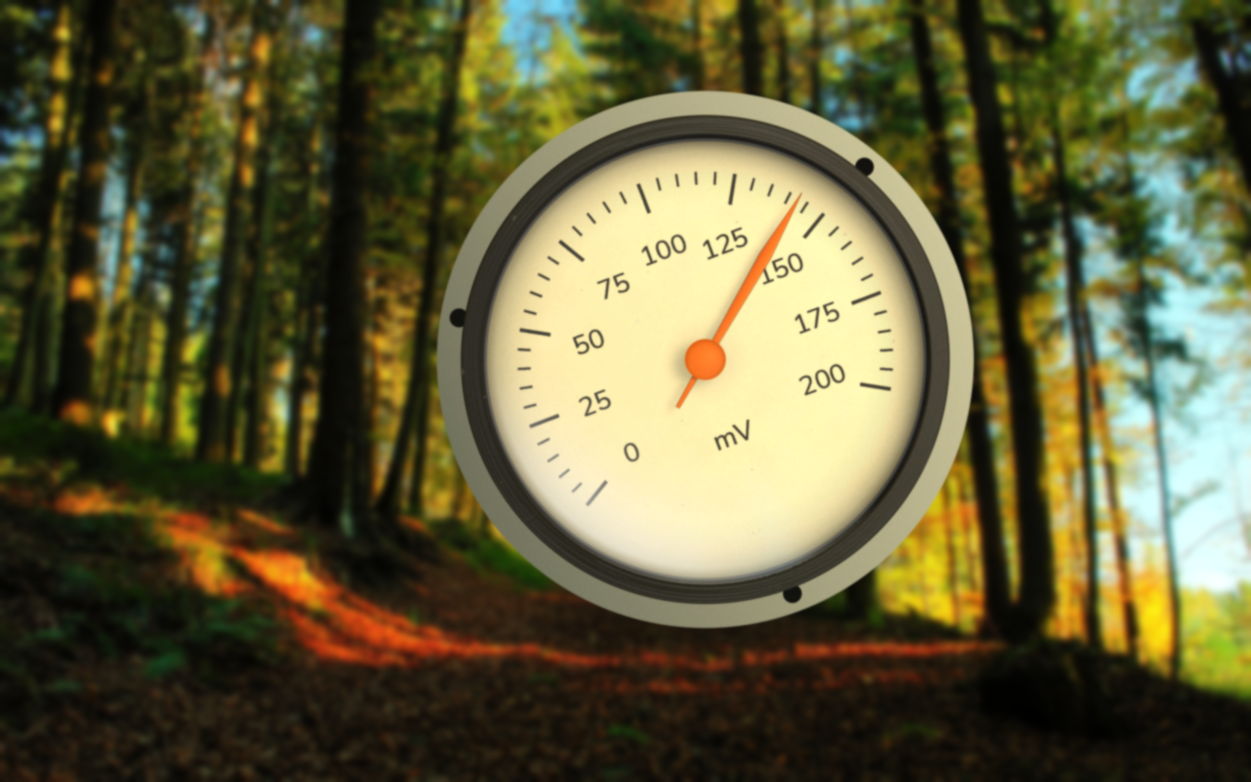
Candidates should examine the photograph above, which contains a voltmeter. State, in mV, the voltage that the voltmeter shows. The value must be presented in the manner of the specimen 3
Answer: 142.5
